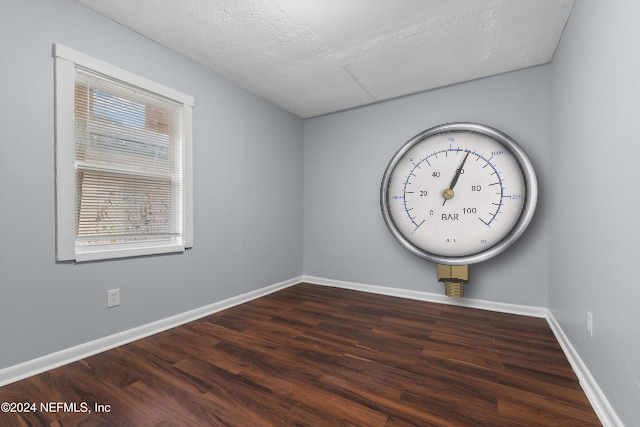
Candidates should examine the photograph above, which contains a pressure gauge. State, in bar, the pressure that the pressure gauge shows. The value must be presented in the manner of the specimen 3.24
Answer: 60
